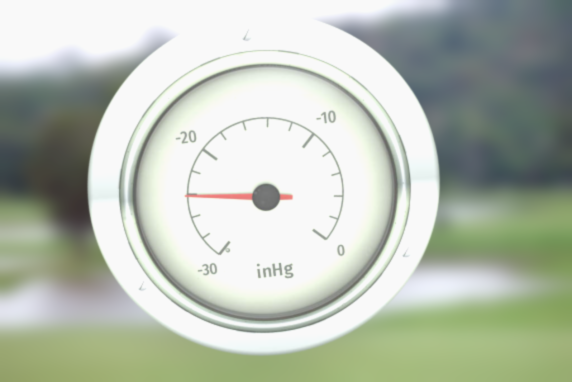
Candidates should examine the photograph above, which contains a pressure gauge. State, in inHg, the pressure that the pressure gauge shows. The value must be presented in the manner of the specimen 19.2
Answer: -24
